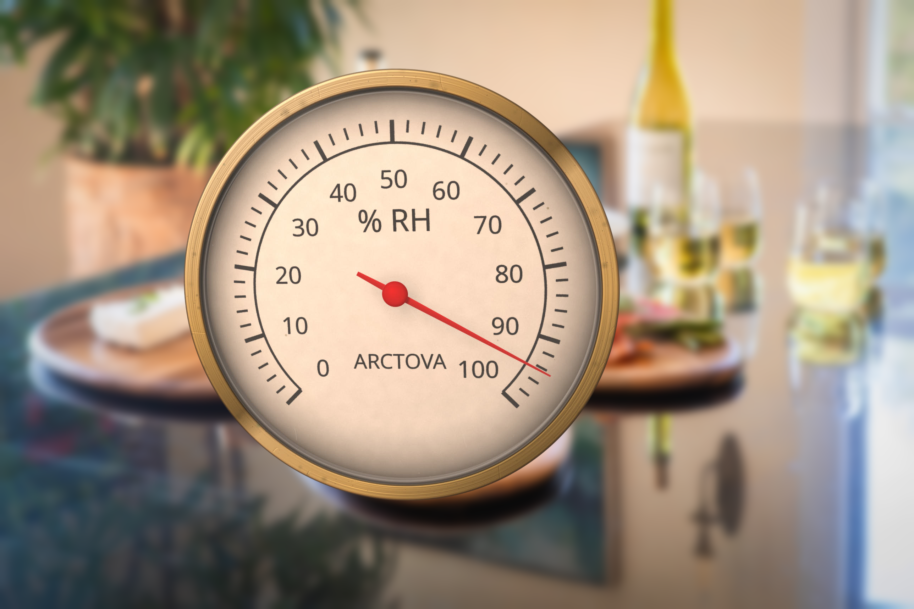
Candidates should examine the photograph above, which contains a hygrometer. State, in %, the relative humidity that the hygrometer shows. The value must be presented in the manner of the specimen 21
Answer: 94
